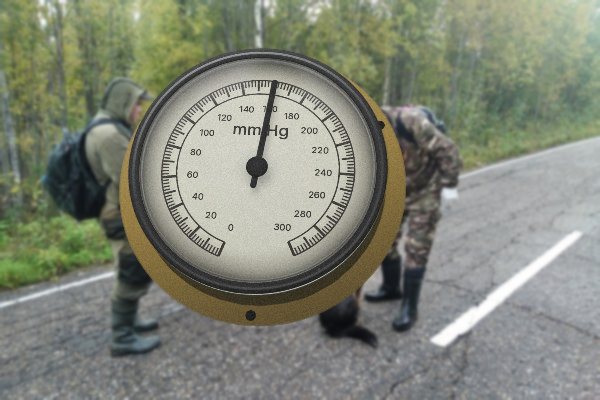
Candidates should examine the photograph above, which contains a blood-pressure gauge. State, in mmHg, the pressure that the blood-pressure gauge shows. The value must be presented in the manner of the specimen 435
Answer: 160
